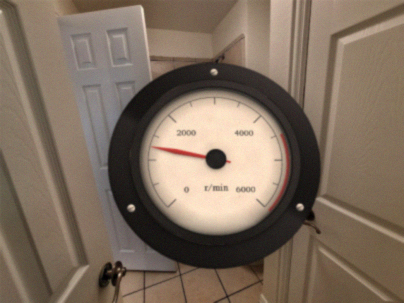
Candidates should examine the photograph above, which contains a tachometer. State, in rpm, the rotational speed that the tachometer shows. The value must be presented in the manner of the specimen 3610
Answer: 1250
